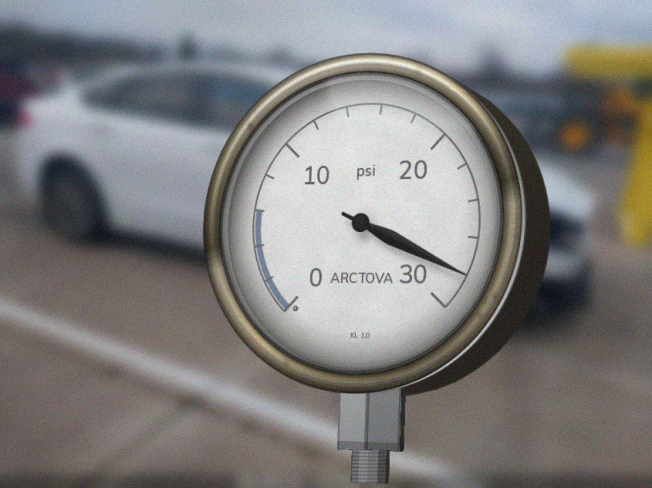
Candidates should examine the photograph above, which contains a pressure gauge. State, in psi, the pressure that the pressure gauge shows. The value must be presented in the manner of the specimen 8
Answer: 28
